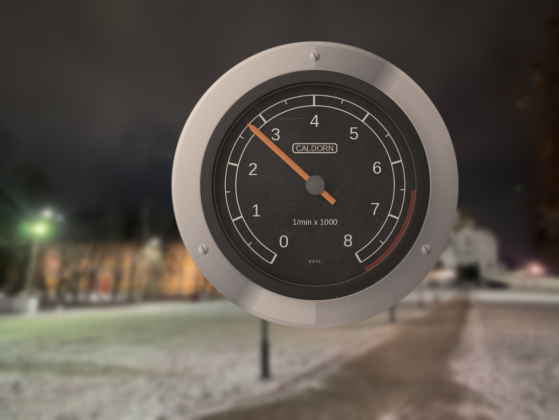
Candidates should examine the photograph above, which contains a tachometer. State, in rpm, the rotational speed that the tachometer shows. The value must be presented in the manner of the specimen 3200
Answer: 2750
